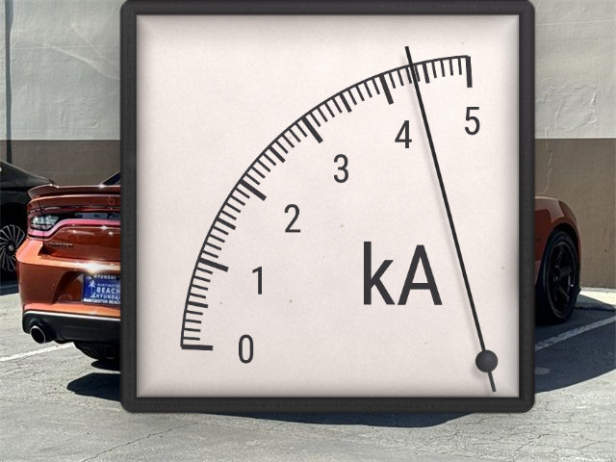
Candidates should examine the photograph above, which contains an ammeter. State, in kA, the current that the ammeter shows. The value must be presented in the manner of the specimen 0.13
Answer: 4.35
